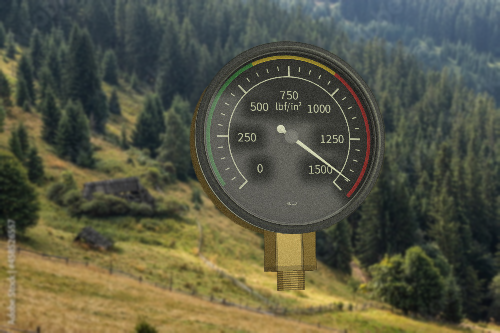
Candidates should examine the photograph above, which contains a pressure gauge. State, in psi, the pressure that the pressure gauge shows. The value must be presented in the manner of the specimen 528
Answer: 1450
